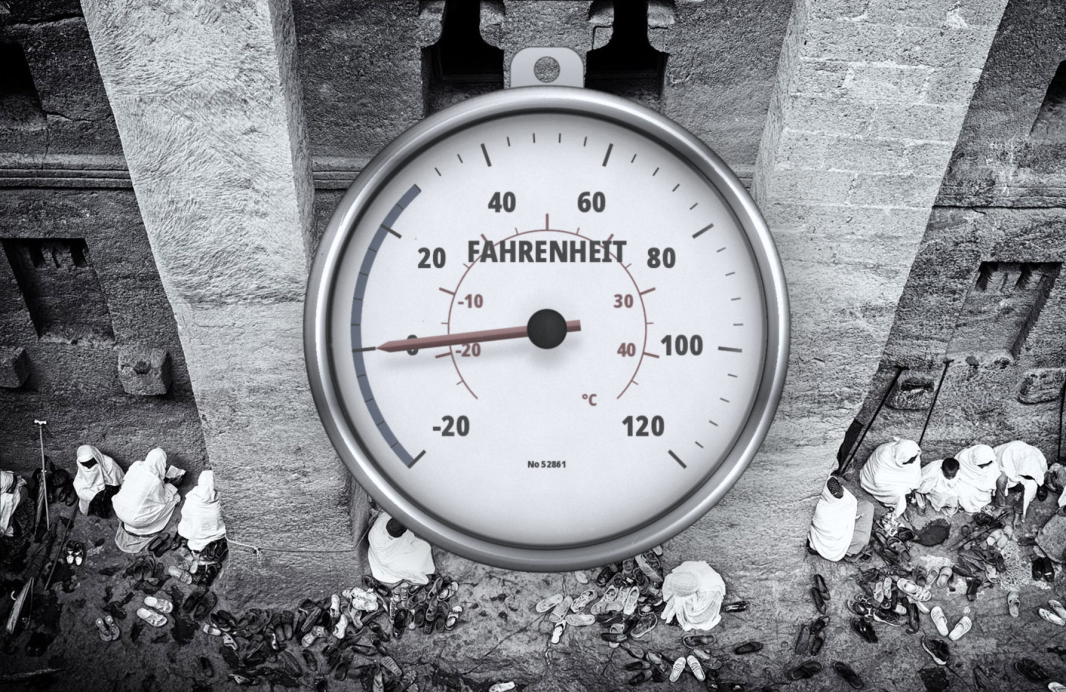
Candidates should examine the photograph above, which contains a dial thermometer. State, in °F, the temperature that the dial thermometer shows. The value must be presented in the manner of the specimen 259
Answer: 0
